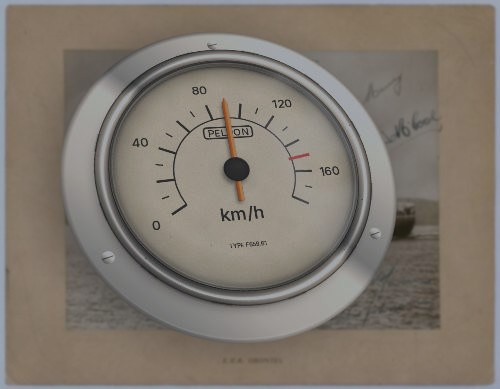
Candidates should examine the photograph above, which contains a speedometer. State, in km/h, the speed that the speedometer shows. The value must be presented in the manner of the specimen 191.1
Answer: 90
